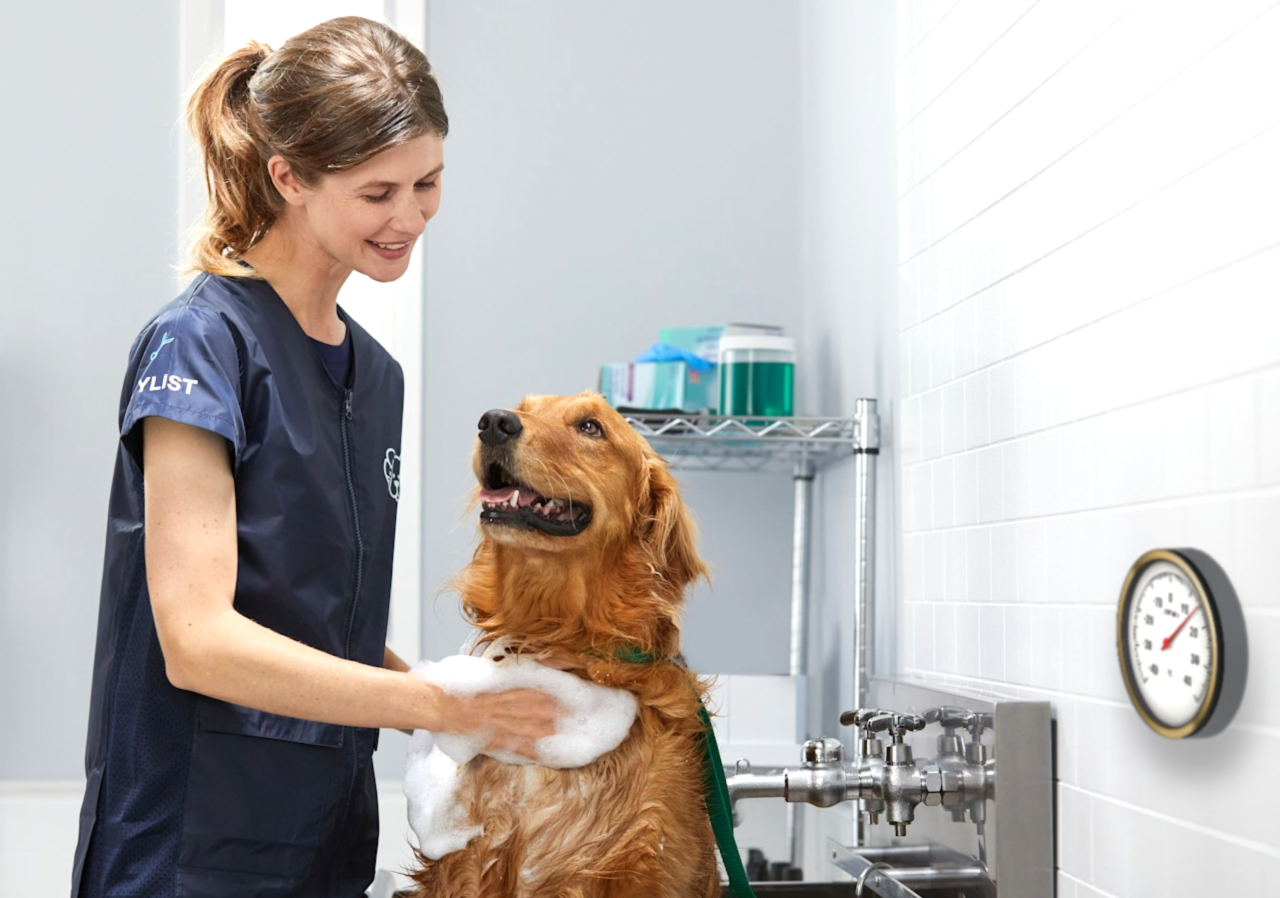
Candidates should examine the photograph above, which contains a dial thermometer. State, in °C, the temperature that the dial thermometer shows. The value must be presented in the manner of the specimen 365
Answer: 15
